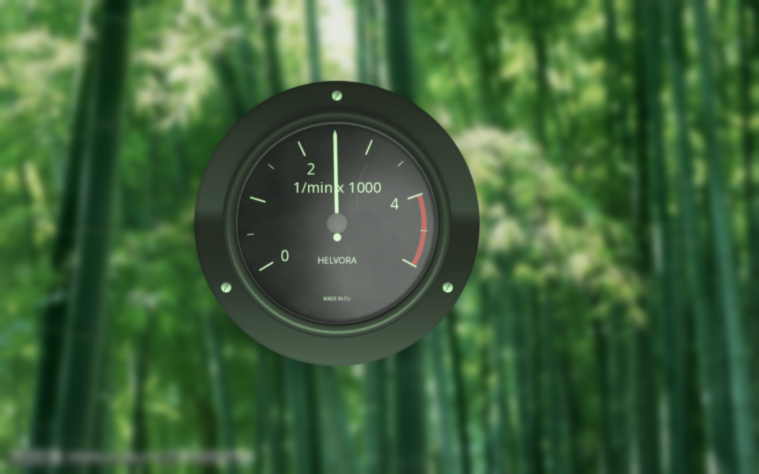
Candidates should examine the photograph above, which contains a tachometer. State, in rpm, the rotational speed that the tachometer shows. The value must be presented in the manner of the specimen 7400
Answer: 2500
